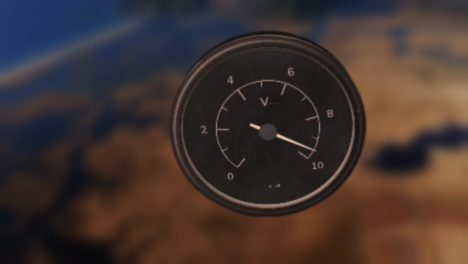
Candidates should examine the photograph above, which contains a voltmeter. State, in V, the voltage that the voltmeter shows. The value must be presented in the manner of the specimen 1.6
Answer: 9.5
